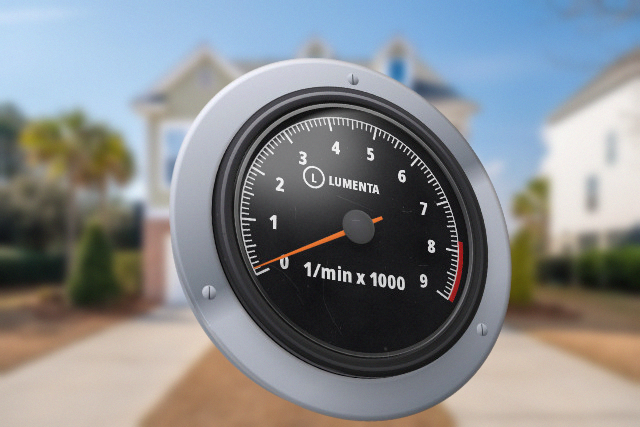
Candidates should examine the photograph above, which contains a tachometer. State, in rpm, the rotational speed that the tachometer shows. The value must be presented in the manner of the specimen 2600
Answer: 100
